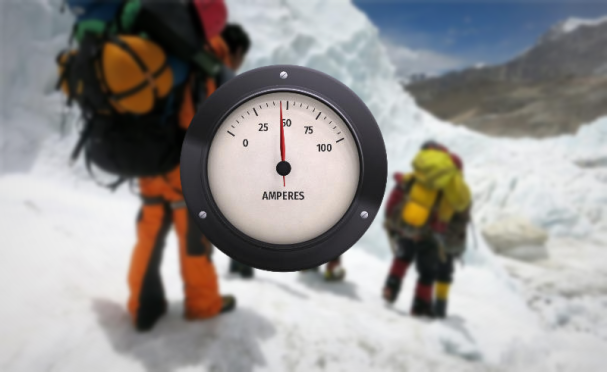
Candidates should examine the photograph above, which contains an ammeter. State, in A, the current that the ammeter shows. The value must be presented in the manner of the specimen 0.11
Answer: 45
